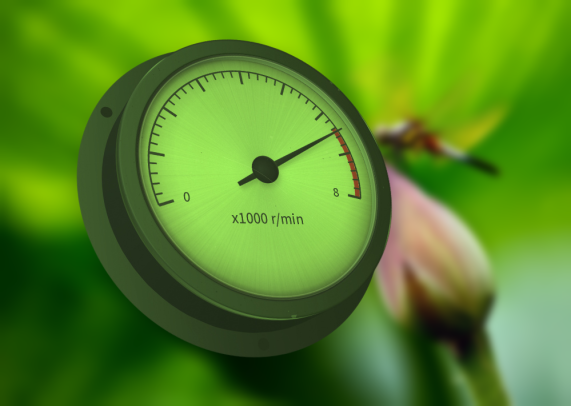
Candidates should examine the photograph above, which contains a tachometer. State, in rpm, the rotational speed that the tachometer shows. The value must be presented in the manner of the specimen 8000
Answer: 6500
